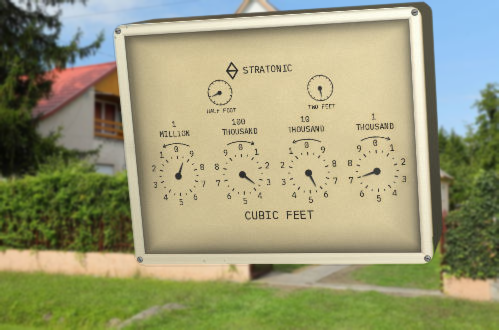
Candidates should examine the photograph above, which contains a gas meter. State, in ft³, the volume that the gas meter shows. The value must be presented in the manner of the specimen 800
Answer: 935700
